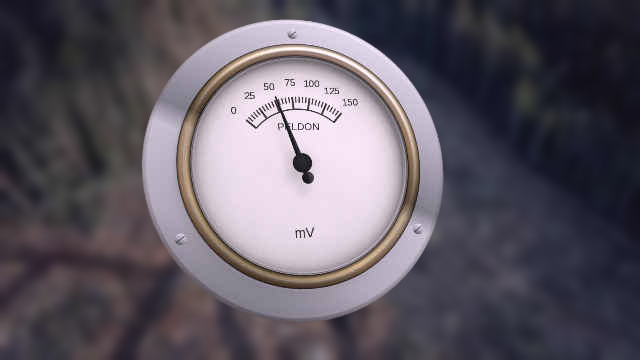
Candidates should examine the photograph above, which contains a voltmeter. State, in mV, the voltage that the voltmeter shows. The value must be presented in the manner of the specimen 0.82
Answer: 50
